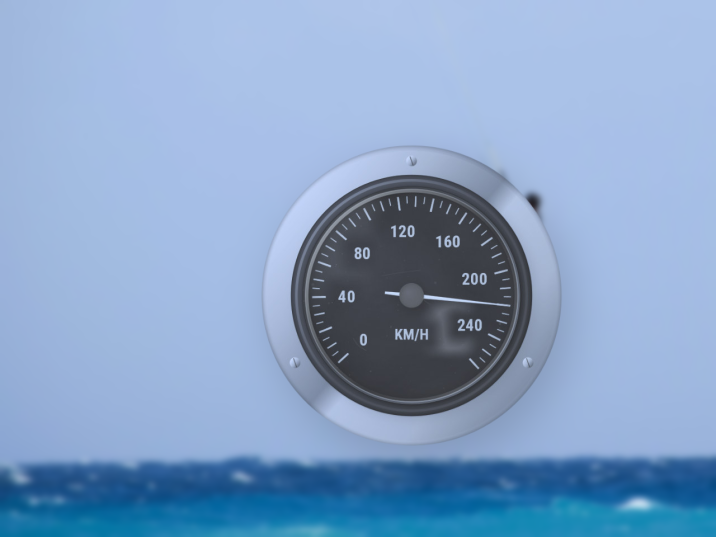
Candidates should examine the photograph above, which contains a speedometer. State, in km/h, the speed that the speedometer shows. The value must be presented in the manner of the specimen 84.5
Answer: 220
